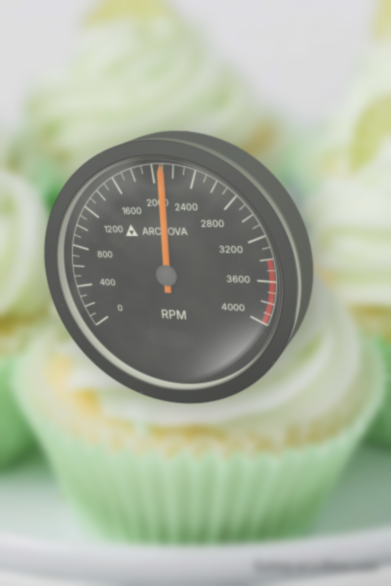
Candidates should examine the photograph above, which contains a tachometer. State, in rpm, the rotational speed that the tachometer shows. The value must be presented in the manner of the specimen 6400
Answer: 2100
